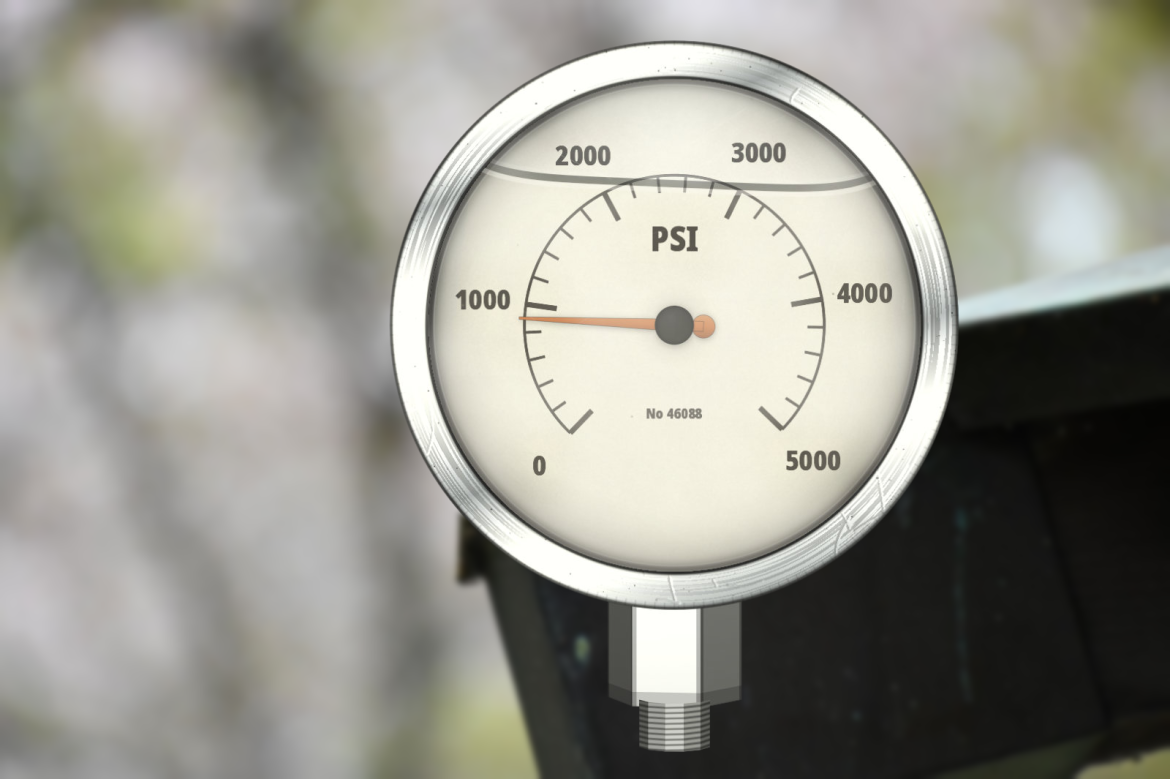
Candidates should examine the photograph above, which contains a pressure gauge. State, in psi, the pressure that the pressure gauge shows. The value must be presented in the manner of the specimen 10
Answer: 900
